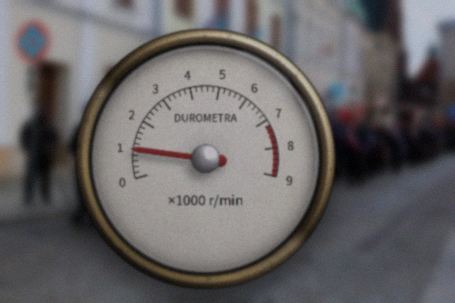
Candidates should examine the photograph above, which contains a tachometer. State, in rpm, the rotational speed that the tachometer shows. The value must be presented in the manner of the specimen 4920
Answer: 1000
